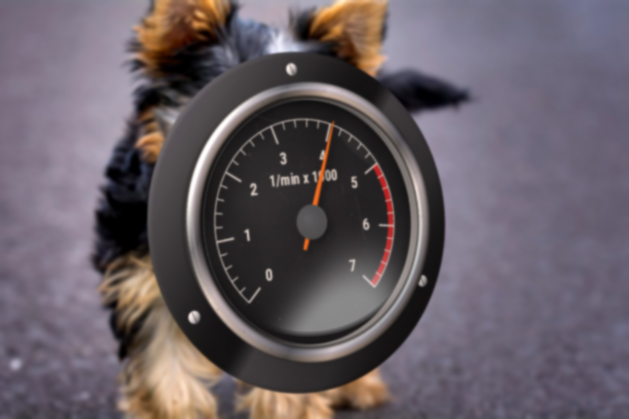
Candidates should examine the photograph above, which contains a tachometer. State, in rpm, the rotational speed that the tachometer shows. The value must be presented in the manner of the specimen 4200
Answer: 4000
